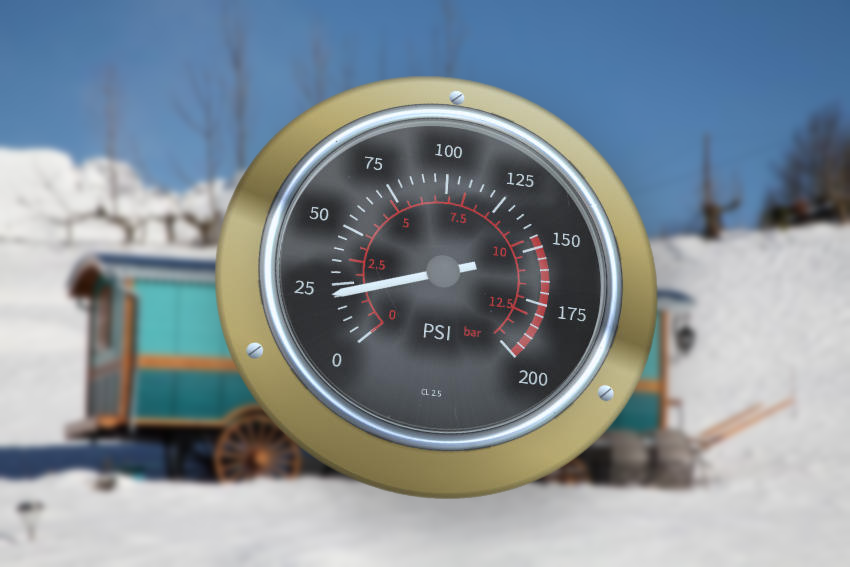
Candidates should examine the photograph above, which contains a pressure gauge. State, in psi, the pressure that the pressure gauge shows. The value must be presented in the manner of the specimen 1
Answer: 20
